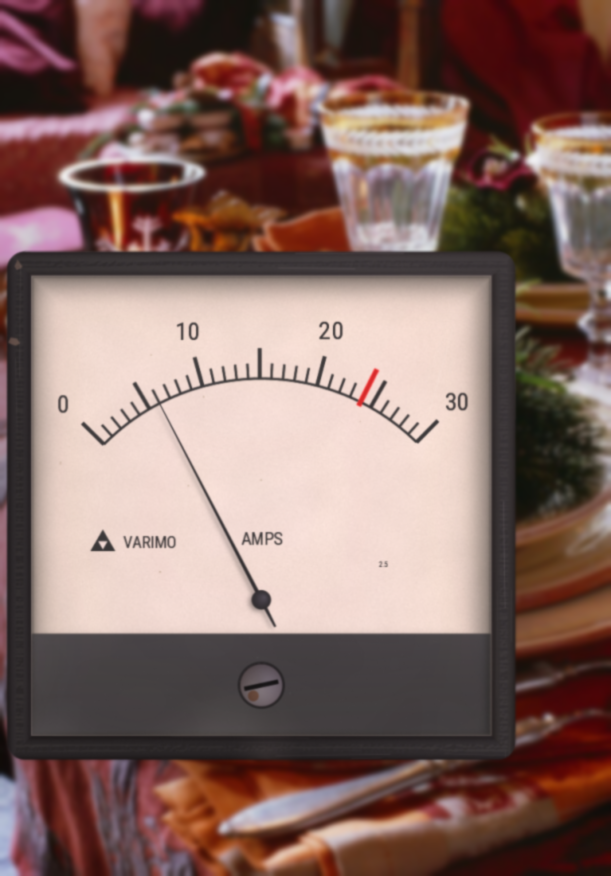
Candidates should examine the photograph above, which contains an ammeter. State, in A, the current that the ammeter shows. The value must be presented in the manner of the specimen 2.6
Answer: 6
